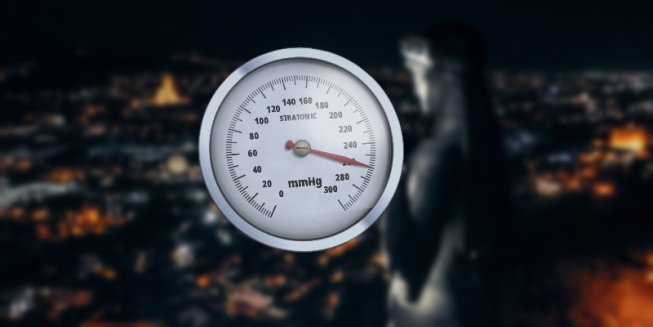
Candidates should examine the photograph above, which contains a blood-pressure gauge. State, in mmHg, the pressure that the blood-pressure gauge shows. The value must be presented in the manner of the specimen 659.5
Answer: 260
